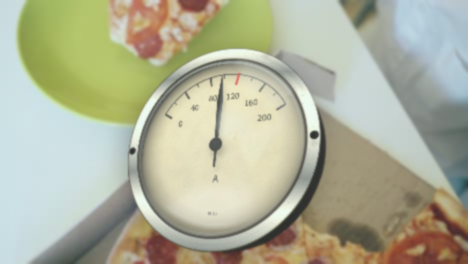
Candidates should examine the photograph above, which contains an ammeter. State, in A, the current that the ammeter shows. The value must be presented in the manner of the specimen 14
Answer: 100
